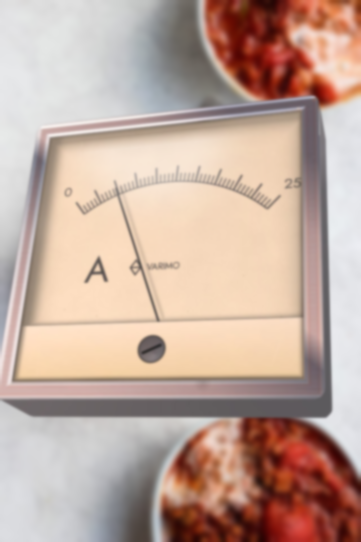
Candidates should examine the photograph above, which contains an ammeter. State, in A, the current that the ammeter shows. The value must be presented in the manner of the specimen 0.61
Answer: 5
